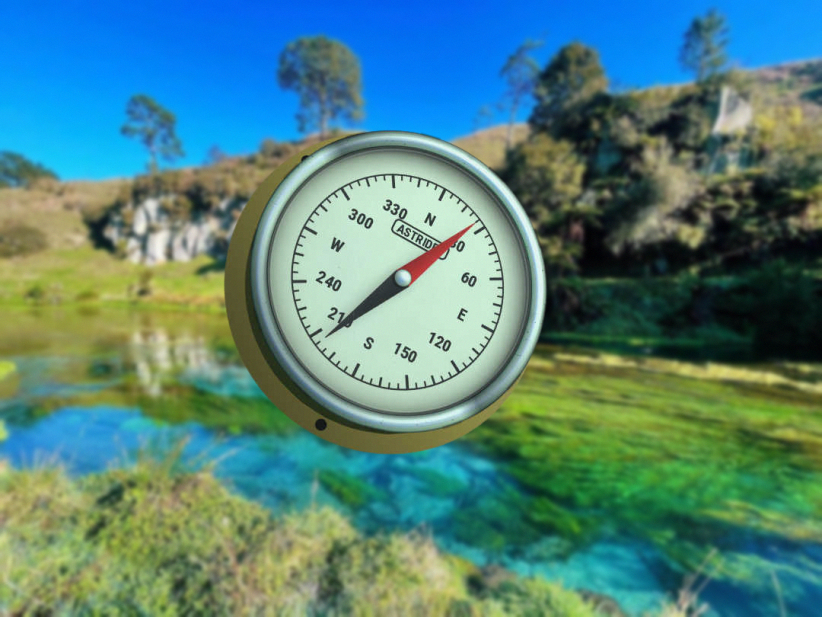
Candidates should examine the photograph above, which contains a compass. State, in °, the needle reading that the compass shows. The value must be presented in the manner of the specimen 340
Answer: 25
